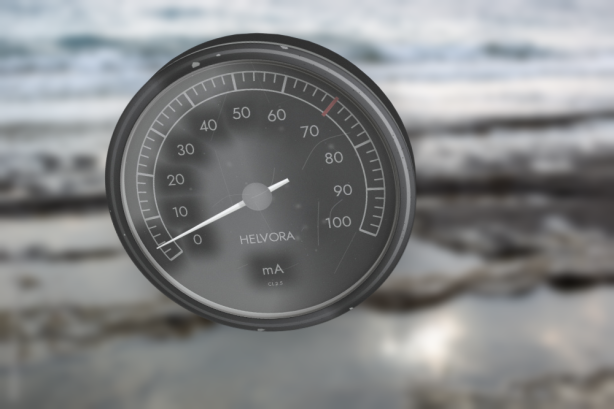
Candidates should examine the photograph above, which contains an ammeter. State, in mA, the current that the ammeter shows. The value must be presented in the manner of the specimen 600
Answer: 4
